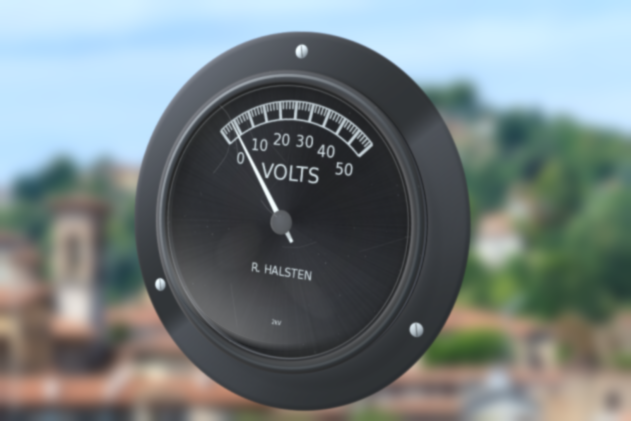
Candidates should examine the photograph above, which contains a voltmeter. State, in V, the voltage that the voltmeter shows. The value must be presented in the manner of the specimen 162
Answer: 5
